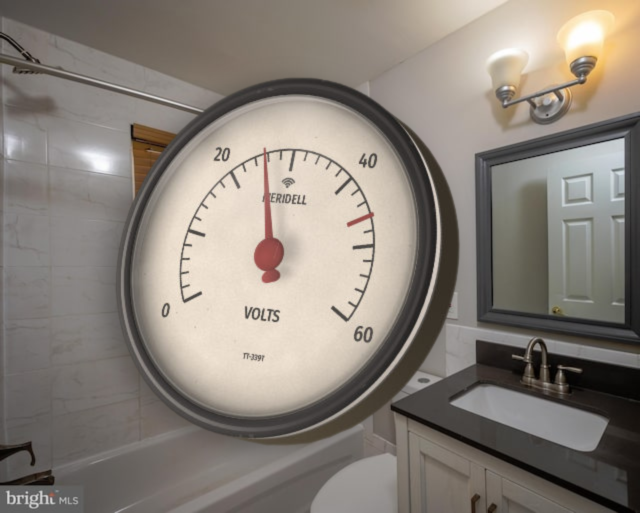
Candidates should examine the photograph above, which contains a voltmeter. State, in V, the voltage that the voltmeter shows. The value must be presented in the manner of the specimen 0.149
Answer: 26
